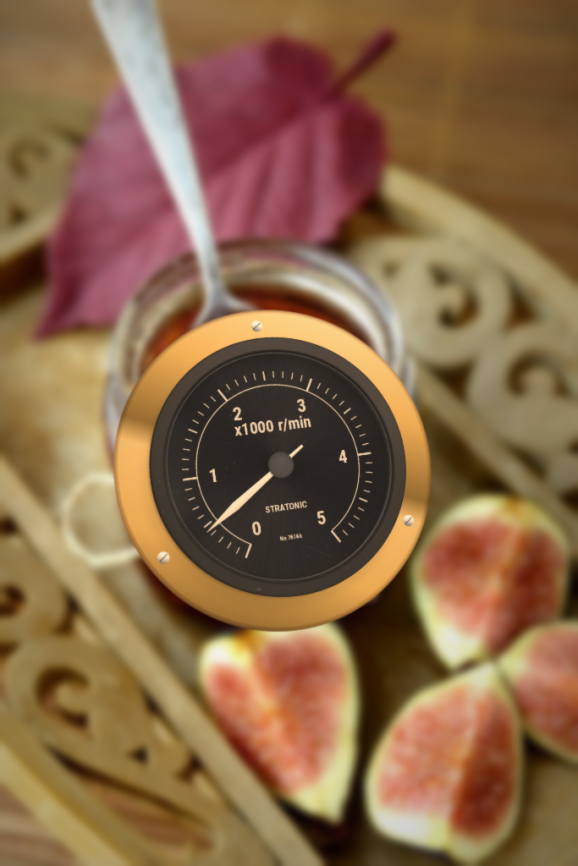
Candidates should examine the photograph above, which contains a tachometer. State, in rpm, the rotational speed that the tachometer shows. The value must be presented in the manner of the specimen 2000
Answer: 450
